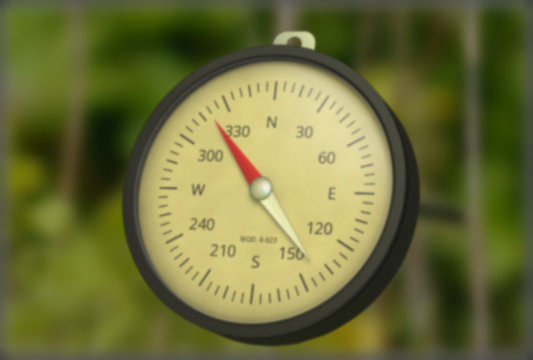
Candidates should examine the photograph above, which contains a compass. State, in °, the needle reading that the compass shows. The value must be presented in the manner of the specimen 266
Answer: 320
